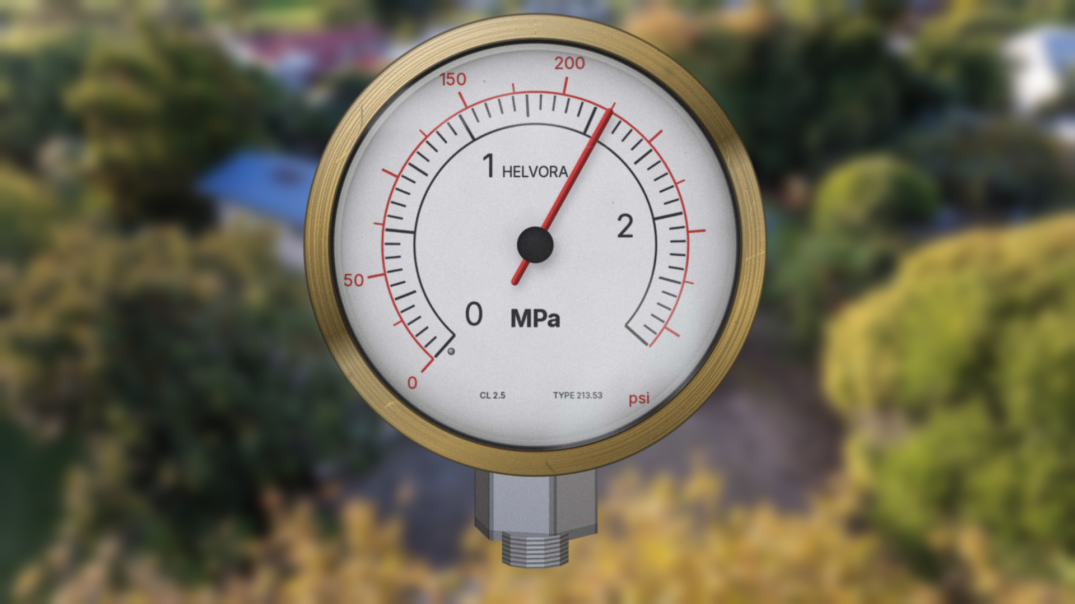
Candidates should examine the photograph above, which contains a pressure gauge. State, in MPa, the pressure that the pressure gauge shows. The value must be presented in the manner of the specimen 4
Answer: 1.55
